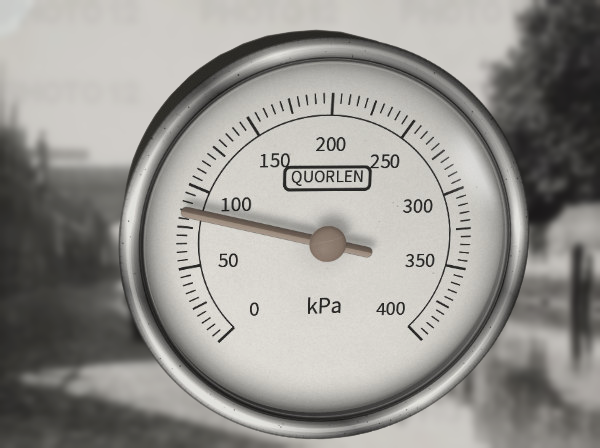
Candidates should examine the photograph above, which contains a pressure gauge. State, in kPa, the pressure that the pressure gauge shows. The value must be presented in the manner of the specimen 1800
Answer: 85
